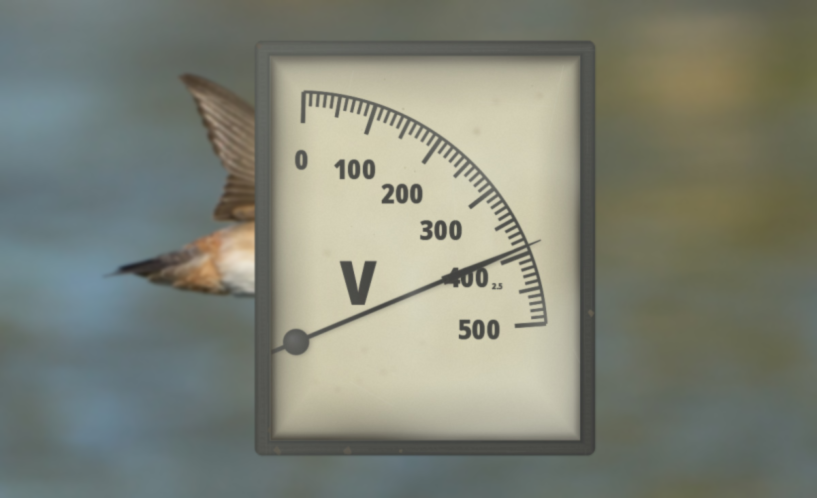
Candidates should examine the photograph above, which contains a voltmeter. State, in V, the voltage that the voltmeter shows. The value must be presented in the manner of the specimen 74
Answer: 390
